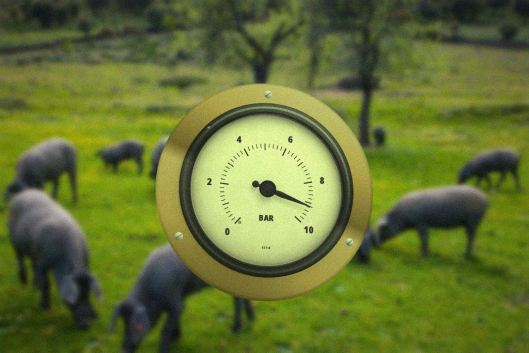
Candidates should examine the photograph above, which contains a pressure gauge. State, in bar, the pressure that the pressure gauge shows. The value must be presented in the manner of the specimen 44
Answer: 9.2
